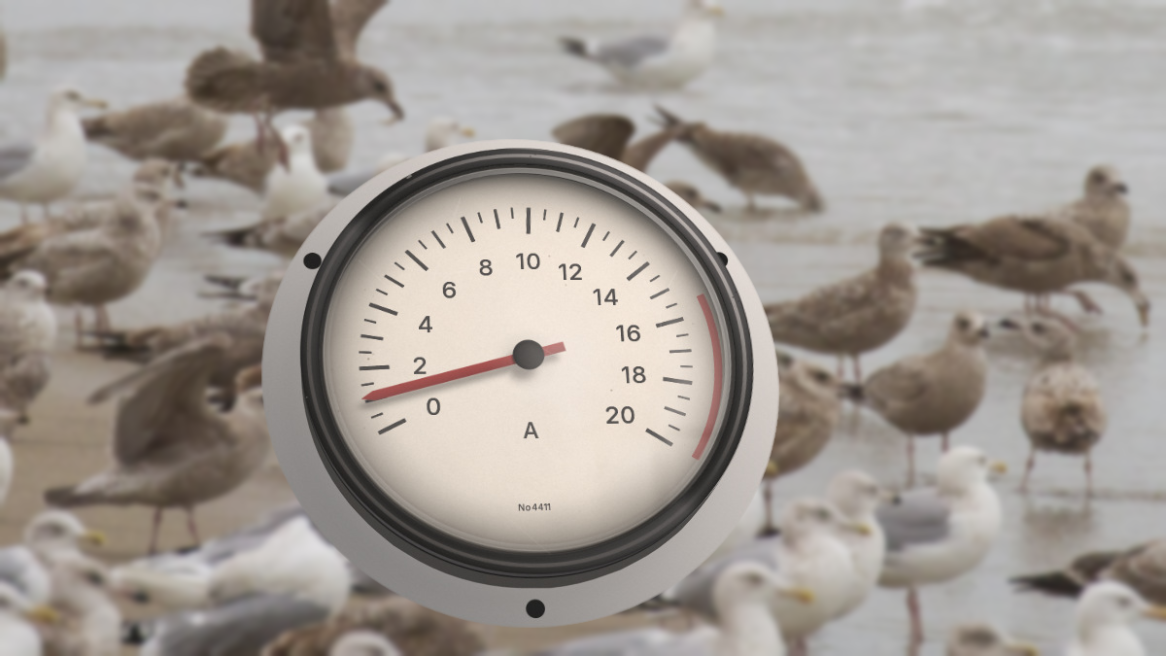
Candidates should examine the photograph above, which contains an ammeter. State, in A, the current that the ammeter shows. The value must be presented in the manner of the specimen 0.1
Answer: 1
